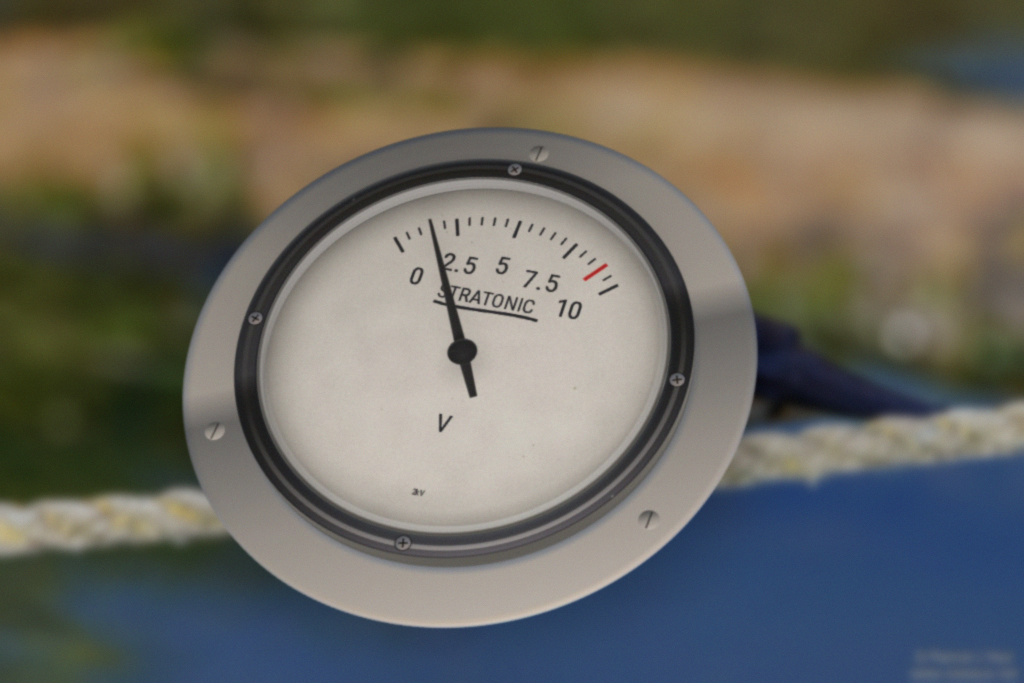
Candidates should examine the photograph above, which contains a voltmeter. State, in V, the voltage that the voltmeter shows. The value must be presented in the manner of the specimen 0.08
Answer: 1.5
